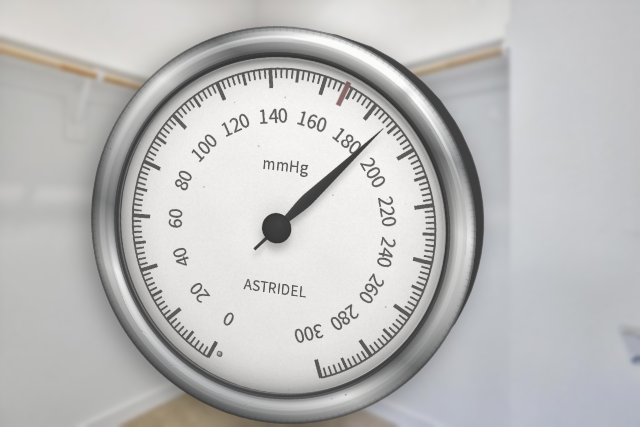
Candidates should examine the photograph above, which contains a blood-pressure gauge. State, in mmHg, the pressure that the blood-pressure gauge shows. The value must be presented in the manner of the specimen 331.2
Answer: 188
